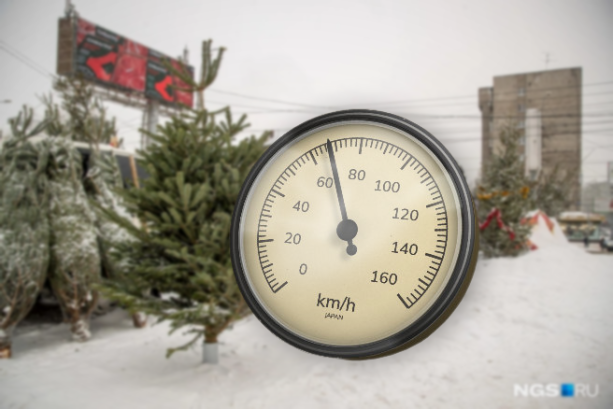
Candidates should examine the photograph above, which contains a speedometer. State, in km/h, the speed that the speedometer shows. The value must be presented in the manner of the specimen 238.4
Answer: 68
